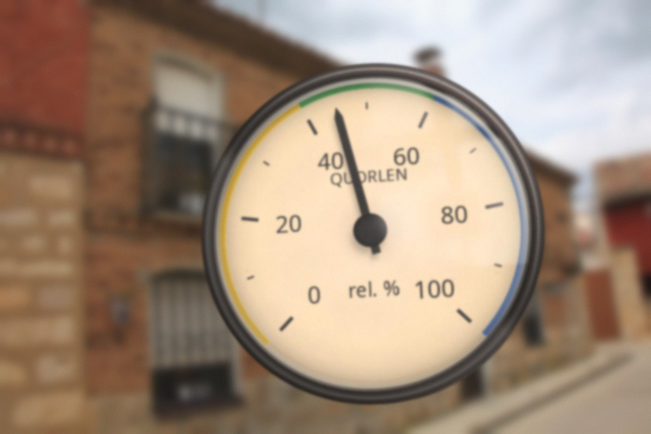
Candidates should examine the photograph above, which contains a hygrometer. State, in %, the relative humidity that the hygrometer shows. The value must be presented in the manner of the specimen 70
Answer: 45
